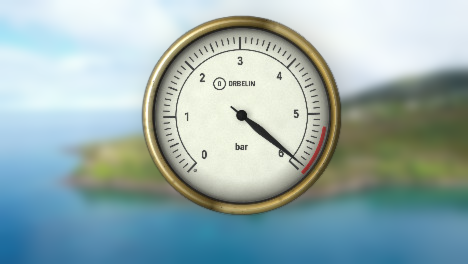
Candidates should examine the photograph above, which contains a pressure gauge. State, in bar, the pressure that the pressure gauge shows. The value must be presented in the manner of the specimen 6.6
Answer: 5.9
